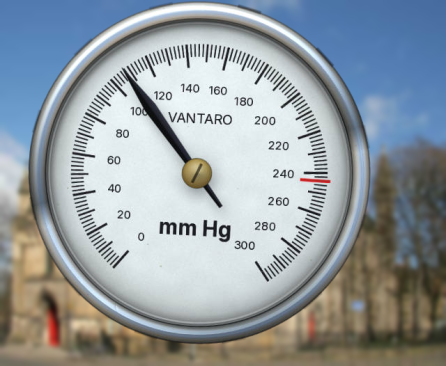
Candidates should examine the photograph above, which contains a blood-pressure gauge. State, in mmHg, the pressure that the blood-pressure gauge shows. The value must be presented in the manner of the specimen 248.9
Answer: 108
